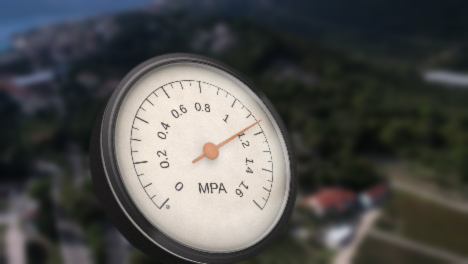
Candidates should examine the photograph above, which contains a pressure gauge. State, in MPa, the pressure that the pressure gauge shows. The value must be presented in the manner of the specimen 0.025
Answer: 1.15
